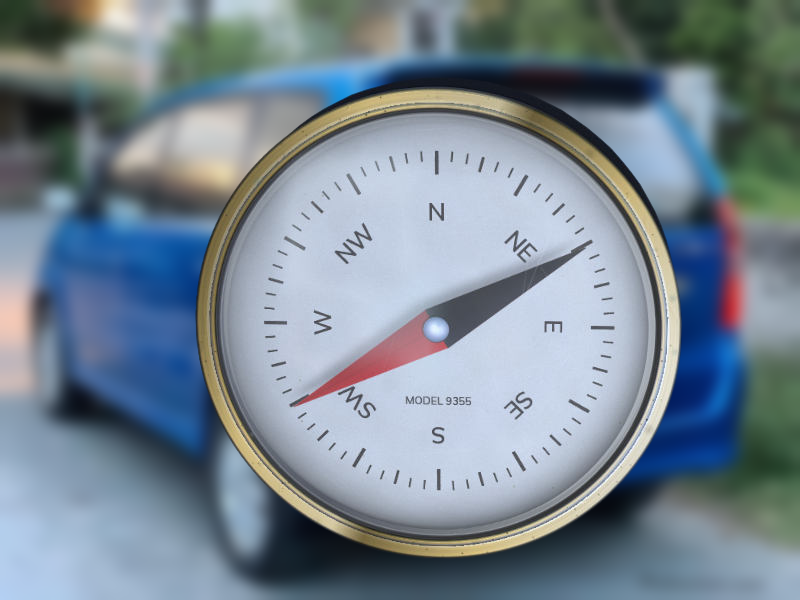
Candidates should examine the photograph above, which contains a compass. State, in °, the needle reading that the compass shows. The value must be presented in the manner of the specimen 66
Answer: 240
